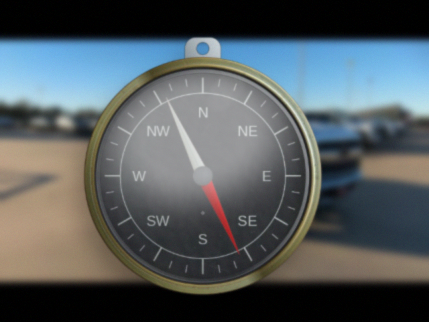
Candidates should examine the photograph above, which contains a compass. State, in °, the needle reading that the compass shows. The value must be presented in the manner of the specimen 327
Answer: 155
